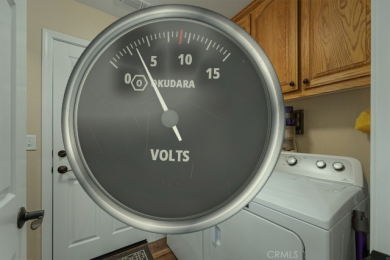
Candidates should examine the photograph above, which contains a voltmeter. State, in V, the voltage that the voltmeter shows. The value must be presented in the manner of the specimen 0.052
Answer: 3.5
